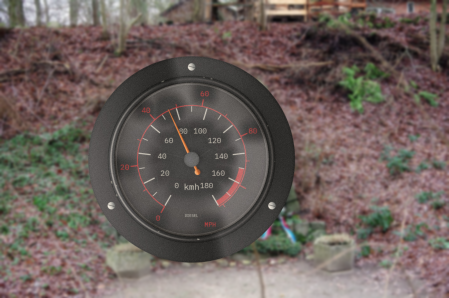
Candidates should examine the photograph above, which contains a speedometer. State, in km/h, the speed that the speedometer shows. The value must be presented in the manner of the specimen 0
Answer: 75
